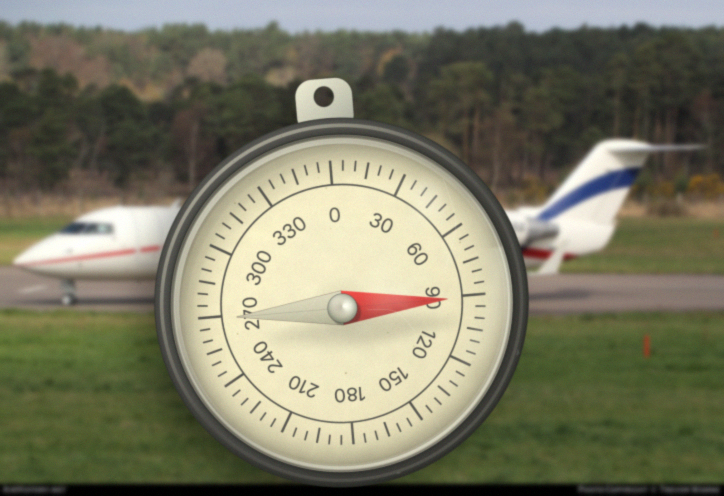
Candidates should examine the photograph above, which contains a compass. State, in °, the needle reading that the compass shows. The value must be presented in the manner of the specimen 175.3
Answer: 90
